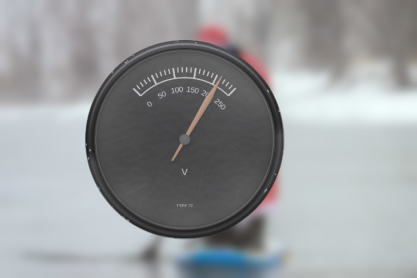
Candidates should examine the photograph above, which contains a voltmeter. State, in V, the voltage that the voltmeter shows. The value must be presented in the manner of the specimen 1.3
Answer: 210
